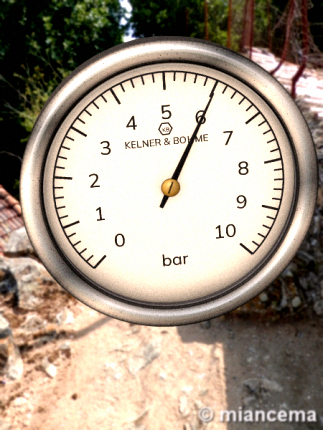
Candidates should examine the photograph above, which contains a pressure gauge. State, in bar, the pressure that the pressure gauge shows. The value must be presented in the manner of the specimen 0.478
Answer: 6
